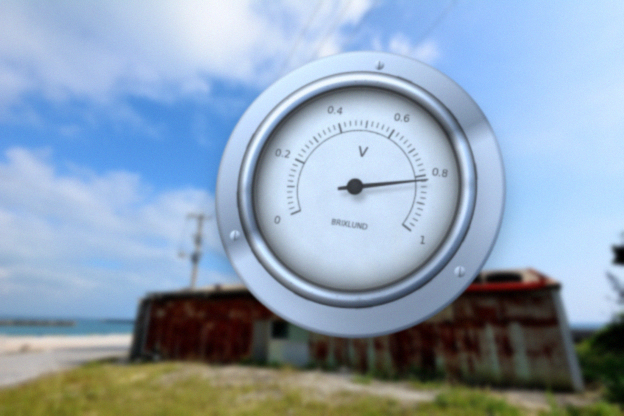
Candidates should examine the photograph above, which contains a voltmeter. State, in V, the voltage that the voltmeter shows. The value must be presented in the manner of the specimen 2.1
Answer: 0.82
